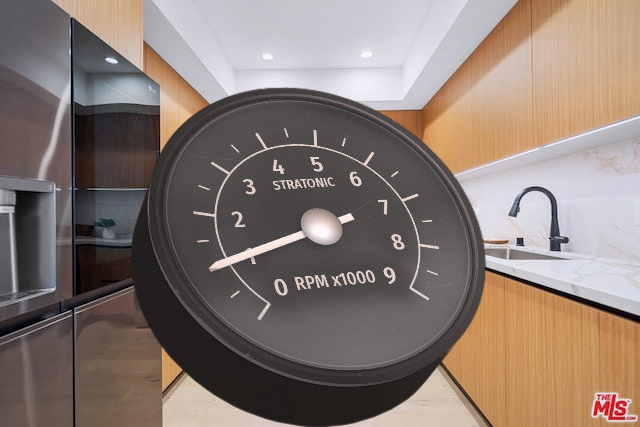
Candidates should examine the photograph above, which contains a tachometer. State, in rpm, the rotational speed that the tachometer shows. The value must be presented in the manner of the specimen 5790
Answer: 1000
